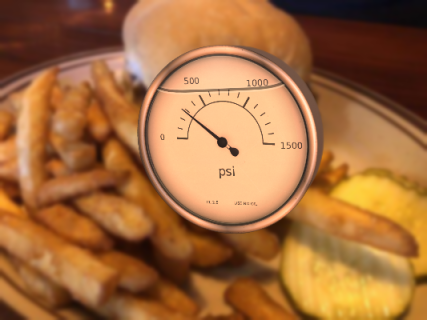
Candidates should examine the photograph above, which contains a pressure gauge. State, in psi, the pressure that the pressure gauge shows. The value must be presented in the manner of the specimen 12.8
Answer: 300
